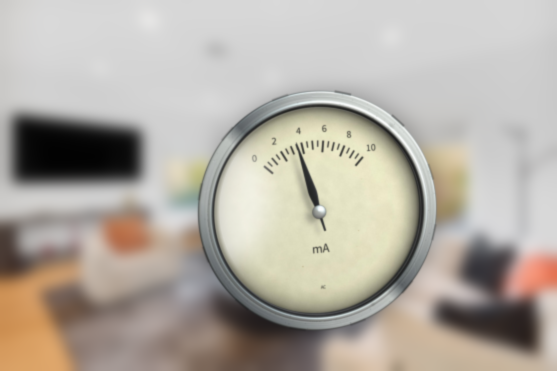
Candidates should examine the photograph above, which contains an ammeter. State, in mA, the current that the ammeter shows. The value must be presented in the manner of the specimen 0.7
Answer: 3.5
